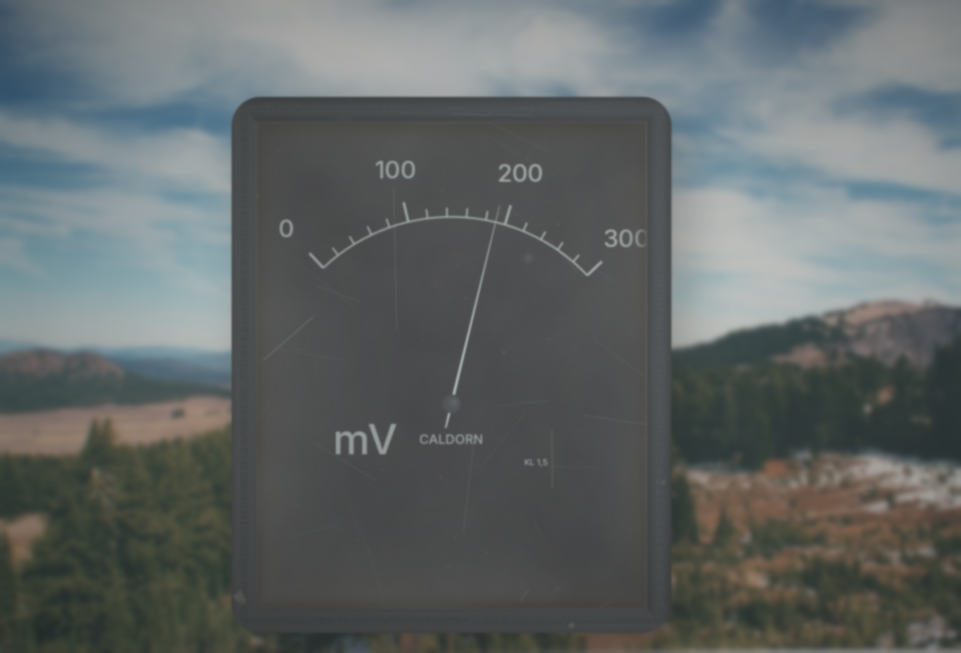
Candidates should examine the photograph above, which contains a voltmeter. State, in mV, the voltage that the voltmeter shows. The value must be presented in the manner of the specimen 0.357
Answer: 190
